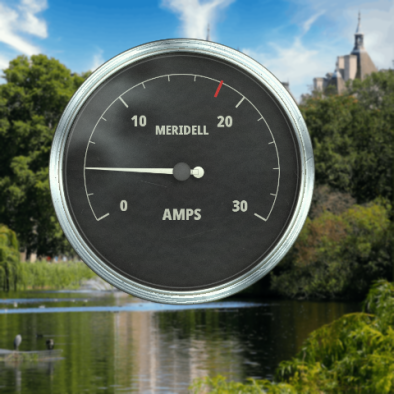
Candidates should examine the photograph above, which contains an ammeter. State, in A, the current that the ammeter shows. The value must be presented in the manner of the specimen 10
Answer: 4
